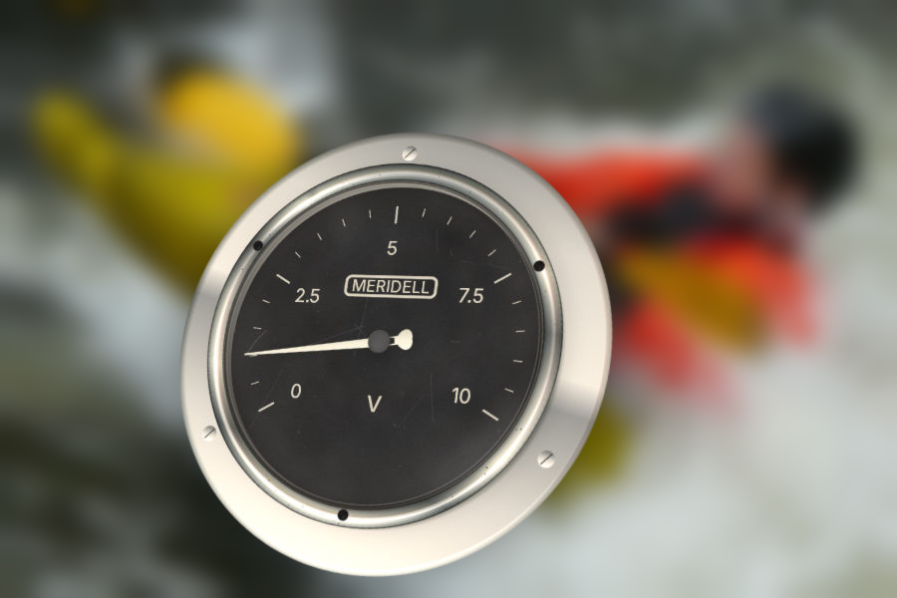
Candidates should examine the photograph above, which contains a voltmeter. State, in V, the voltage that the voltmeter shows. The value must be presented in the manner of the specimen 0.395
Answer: 1
